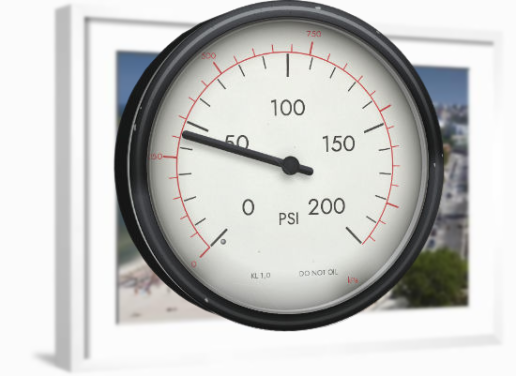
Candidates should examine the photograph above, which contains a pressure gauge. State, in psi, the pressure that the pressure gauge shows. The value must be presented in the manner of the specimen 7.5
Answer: 45
